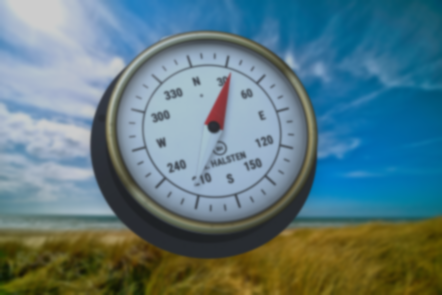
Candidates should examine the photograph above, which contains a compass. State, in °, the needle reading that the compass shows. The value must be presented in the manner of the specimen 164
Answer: 35
